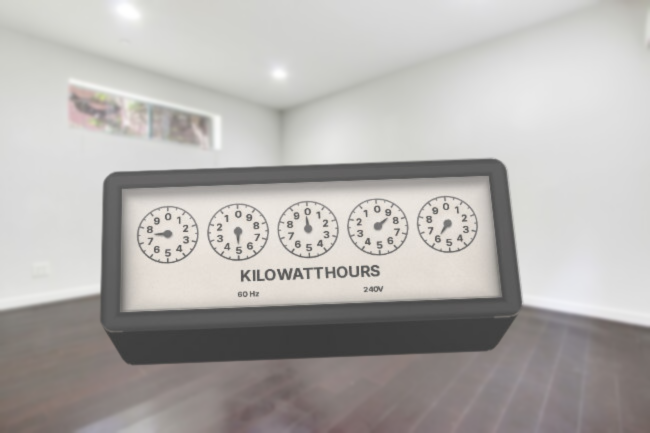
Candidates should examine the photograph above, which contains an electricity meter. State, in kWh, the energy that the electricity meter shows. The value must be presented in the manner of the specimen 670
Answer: 74986
